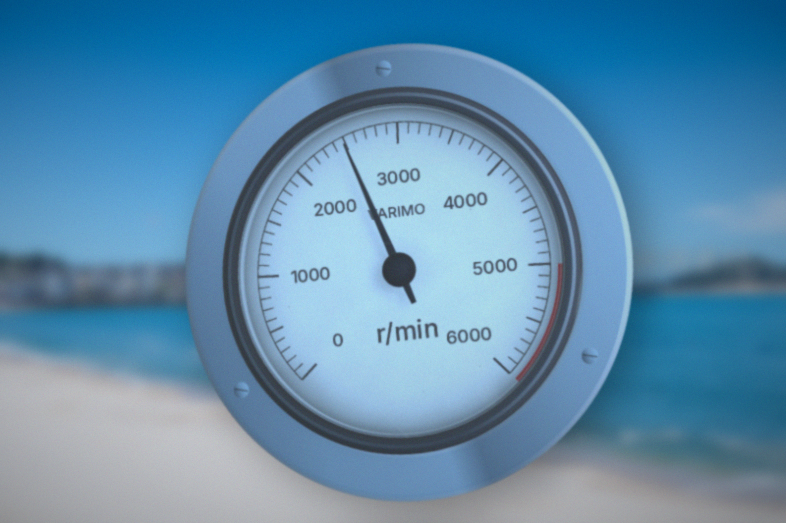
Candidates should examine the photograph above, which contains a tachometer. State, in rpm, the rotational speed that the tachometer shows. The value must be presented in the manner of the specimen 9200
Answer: 2500
